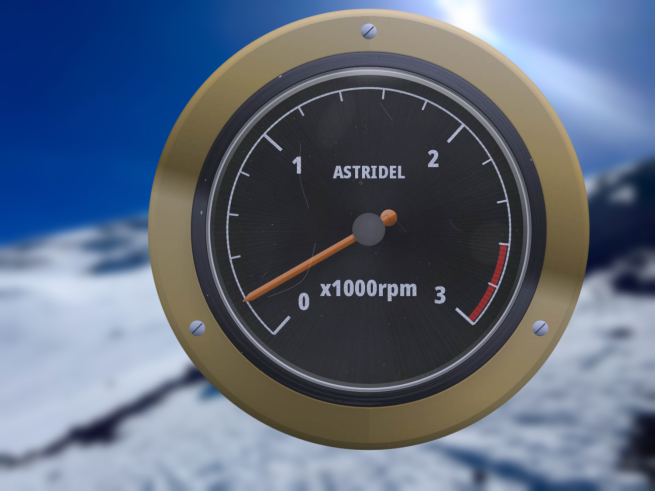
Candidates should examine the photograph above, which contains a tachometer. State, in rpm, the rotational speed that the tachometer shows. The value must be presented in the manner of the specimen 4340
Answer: 200
